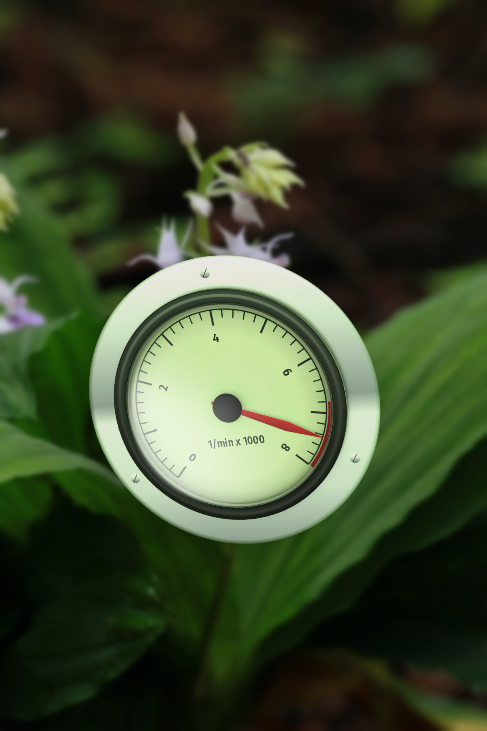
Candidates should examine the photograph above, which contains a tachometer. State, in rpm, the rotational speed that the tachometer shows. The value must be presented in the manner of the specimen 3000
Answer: 7400
